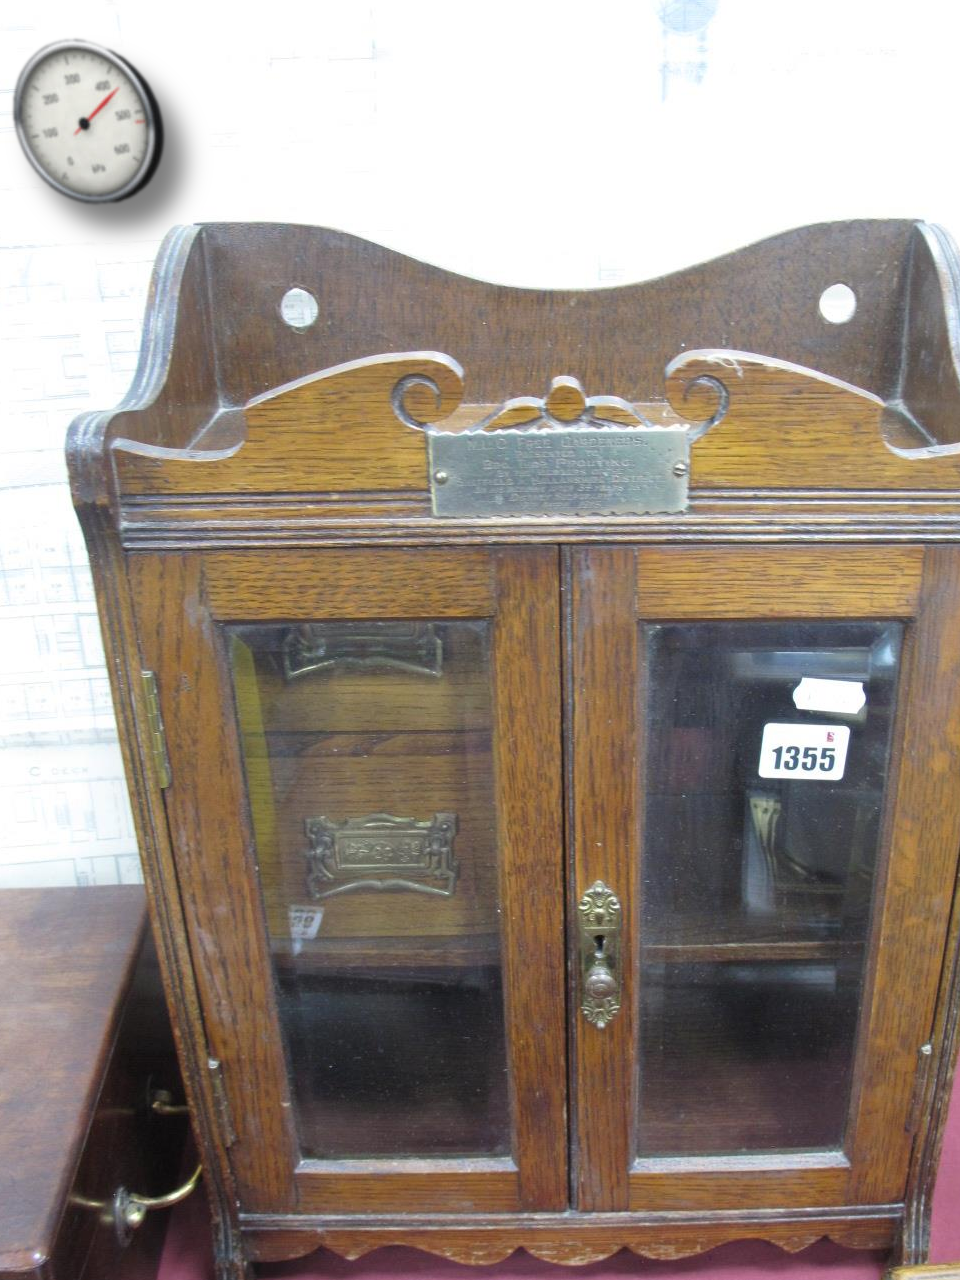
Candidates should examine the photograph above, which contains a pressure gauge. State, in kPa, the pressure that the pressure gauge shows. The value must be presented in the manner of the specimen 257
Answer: 440
